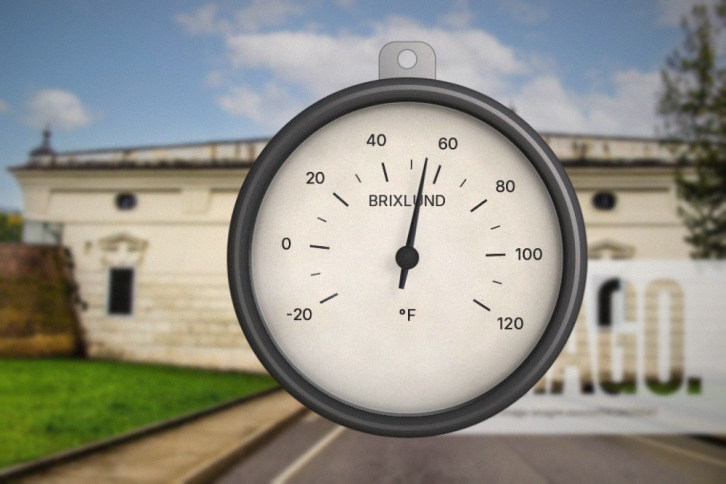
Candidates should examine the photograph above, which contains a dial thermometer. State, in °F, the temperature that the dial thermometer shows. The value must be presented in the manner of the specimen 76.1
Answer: 55
